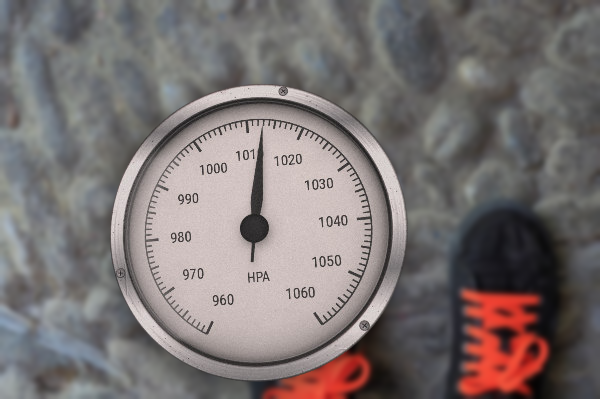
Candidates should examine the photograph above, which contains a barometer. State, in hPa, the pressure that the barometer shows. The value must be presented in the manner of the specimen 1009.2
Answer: 1013
